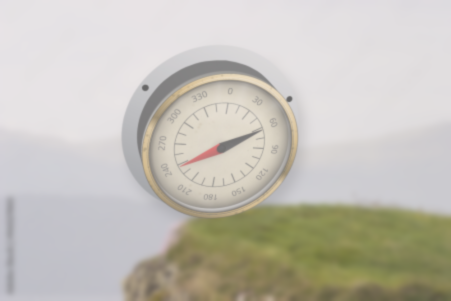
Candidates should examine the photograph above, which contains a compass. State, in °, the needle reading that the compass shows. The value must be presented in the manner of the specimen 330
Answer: 240
